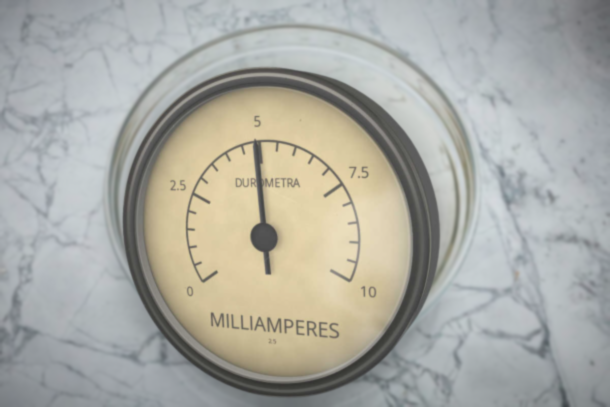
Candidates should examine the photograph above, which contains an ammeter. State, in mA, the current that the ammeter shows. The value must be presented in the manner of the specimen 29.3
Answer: 5
